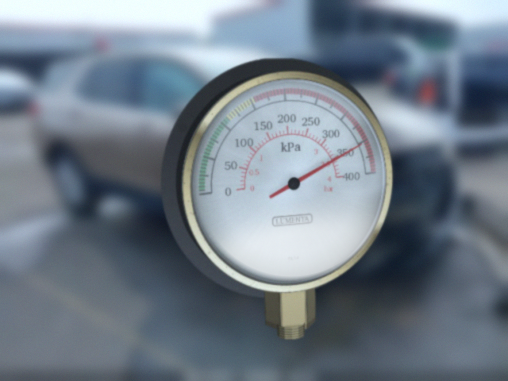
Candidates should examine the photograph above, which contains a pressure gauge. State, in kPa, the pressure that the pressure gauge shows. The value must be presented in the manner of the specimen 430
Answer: 350
